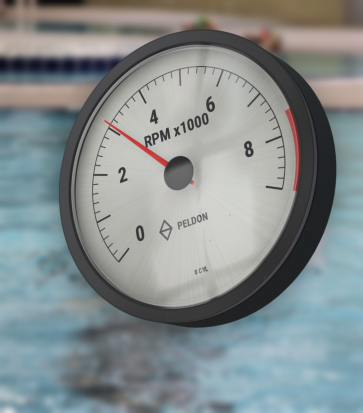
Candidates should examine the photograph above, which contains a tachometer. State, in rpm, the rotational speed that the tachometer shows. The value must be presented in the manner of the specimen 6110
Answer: 3100
